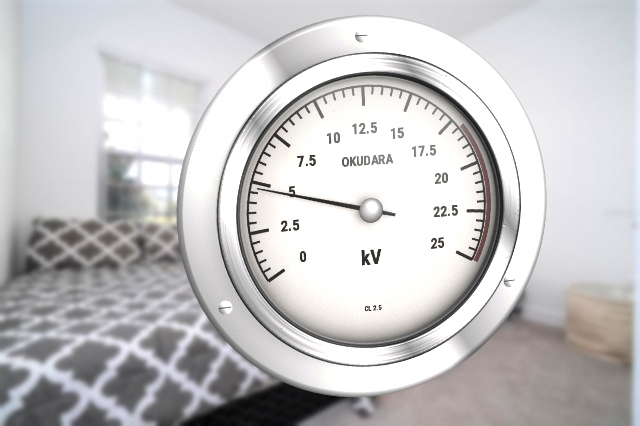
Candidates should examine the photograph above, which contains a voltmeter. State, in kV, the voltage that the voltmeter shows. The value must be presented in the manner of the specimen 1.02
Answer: 4.75
